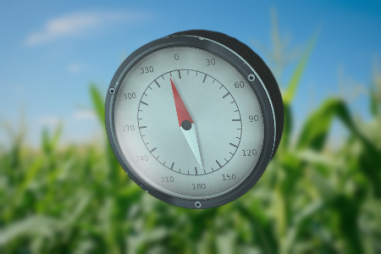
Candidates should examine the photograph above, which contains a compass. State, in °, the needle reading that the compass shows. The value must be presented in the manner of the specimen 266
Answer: 350
